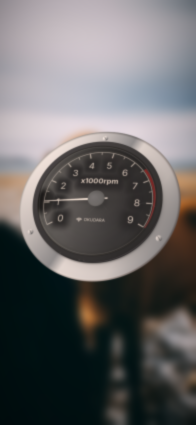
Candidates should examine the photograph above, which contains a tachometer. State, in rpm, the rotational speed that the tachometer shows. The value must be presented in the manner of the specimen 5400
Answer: 1000
